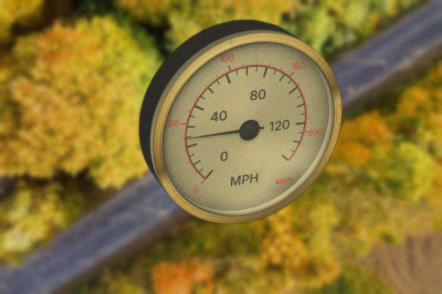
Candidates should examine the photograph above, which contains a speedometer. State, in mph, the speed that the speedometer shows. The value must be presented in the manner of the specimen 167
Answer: 25
